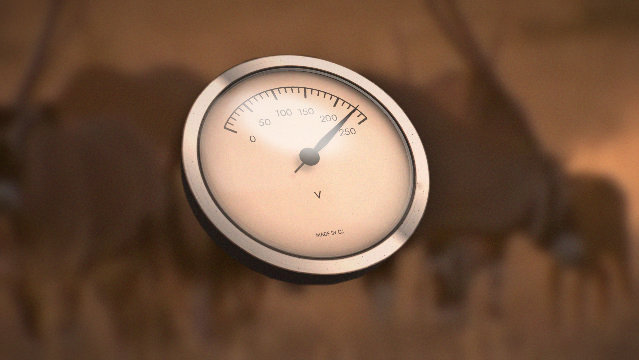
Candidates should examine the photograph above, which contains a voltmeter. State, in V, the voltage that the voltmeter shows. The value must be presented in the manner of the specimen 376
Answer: 230
